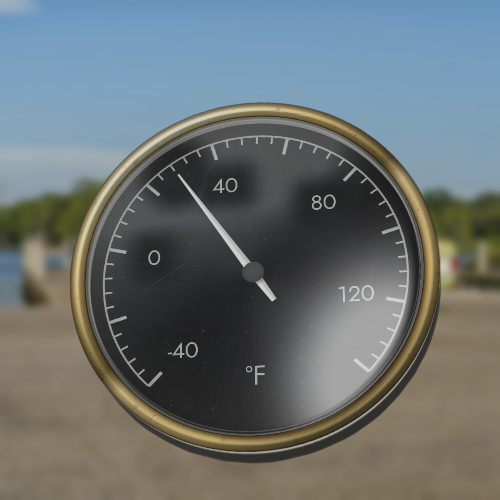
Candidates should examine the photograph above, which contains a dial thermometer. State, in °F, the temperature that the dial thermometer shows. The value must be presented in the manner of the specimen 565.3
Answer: 28
